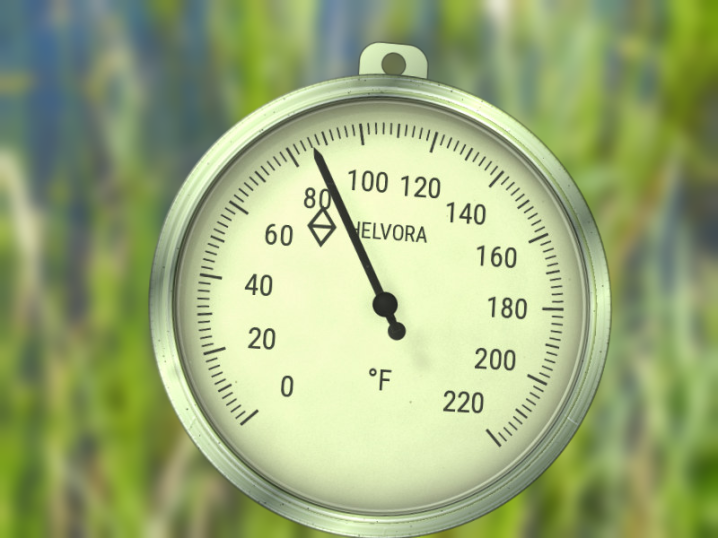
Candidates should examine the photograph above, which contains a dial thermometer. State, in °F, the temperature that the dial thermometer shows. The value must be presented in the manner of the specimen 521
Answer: 86
